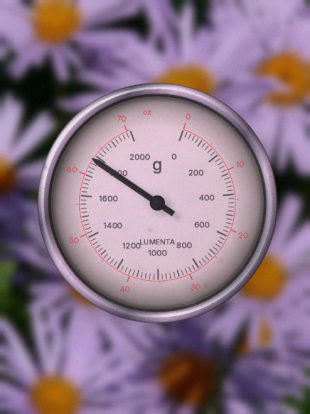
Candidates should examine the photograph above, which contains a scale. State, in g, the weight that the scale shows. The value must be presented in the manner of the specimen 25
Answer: 1780
